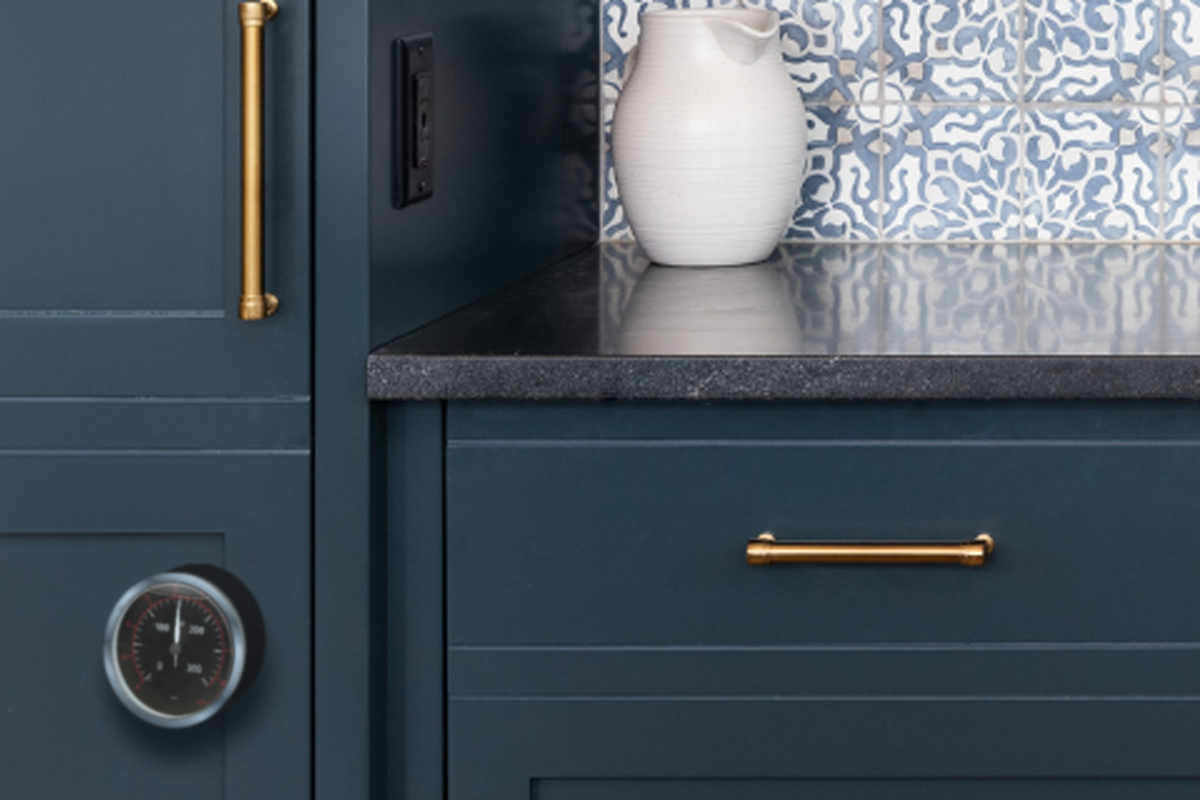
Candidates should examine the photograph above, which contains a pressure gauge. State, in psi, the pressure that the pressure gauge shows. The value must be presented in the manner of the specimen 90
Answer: 150
